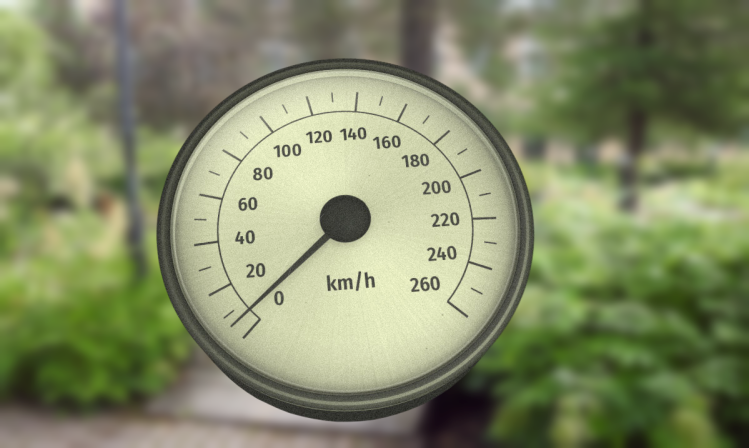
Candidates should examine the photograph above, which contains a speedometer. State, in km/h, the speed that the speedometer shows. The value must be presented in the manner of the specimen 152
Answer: 5
